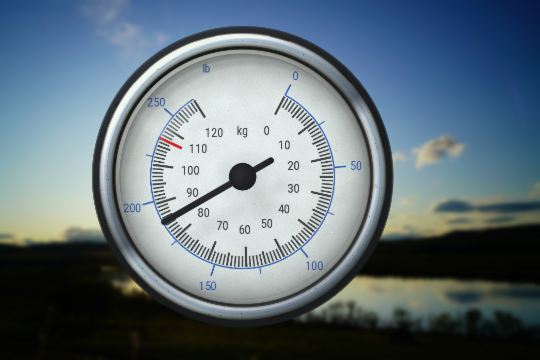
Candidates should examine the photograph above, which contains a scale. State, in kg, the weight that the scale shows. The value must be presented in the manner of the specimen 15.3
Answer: 85
